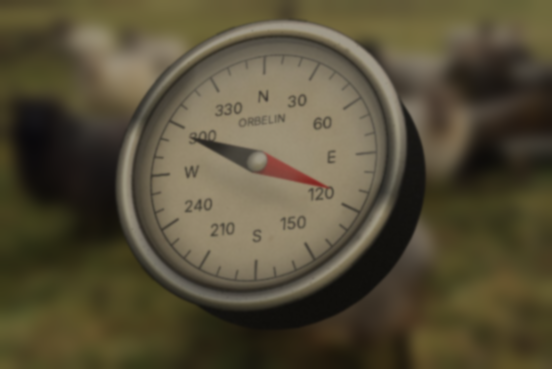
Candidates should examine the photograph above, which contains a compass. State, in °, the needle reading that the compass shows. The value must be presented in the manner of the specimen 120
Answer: 115
